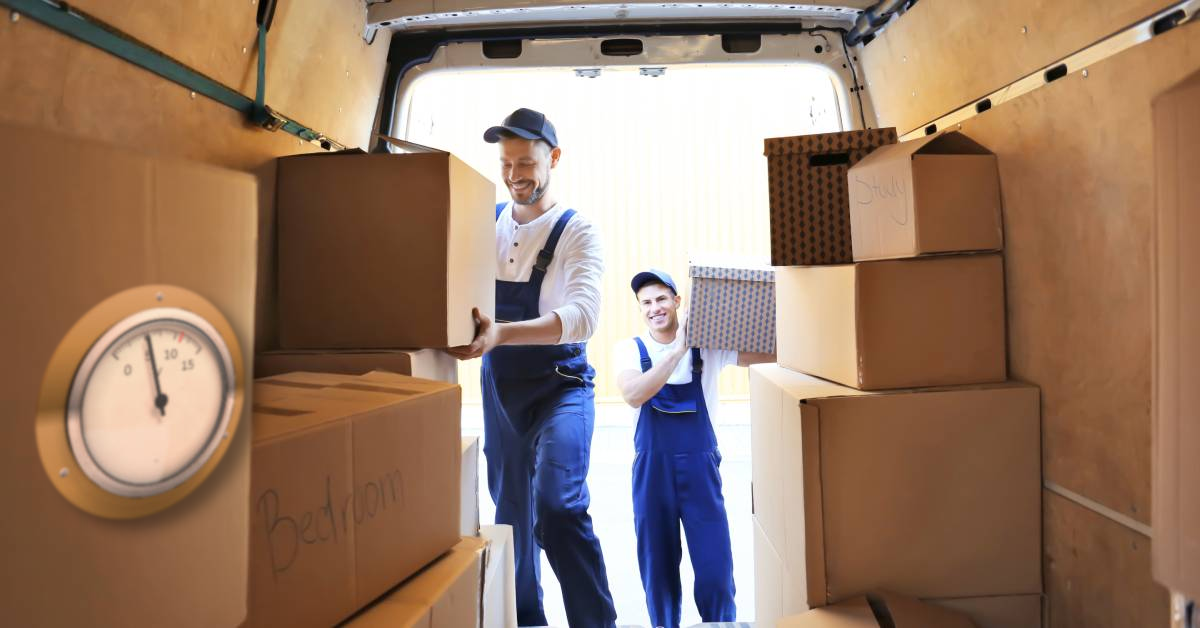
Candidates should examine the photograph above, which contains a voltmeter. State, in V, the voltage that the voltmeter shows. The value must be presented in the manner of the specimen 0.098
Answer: 5
